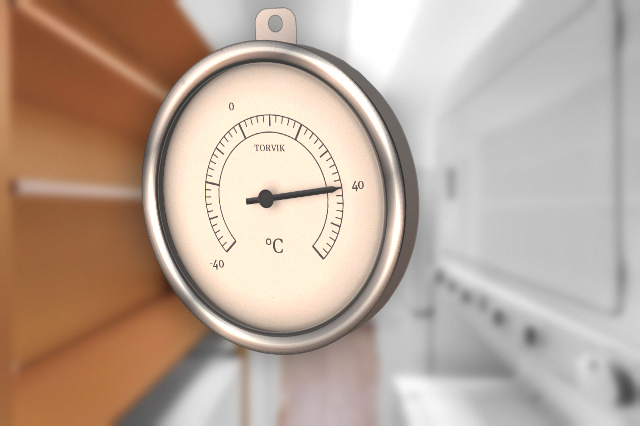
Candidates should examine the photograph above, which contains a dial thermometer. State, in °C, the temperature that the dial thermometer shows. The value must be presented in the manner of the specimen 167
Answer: 40
